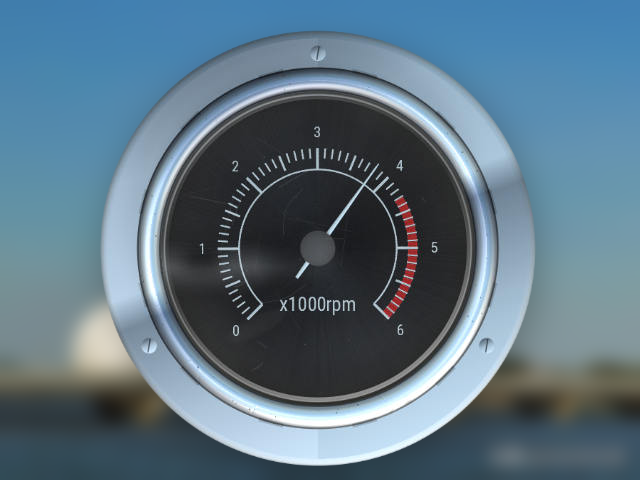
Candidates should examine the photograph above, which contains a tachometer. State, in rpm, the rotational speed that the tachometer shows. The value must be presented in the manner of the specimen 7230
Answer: 3800
